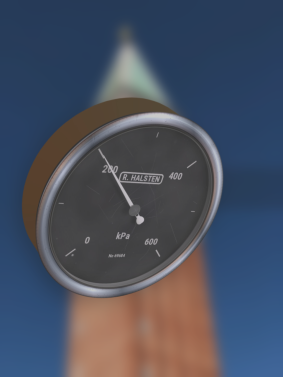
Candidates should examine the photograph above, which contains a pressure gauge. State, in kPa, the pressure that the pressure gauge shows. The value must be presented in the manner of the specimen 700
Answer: 200
